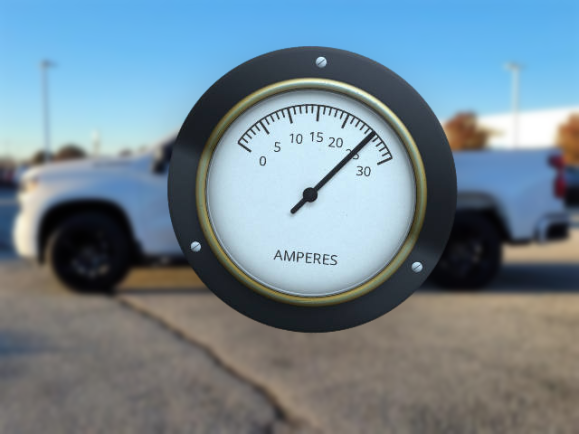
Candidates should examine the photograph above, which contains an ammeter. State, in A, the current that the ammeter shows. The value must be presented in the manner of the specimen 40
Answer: 25
